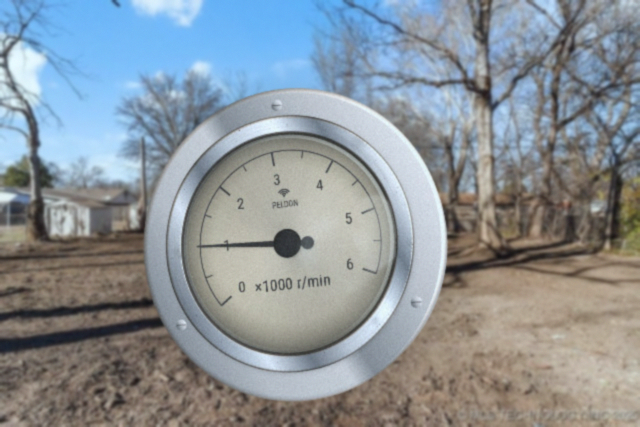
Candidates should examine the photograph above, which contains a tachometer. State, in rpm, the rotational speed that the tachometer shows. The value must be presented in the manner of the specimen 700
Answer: 1000
